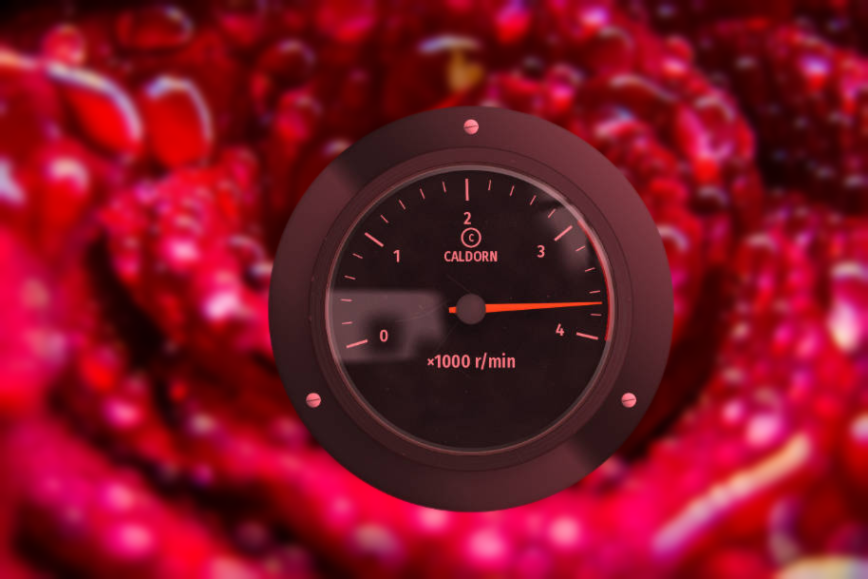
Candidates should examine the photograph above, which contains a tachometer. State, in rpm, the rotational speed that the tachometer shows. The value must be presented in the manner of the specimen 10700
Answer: 3700
